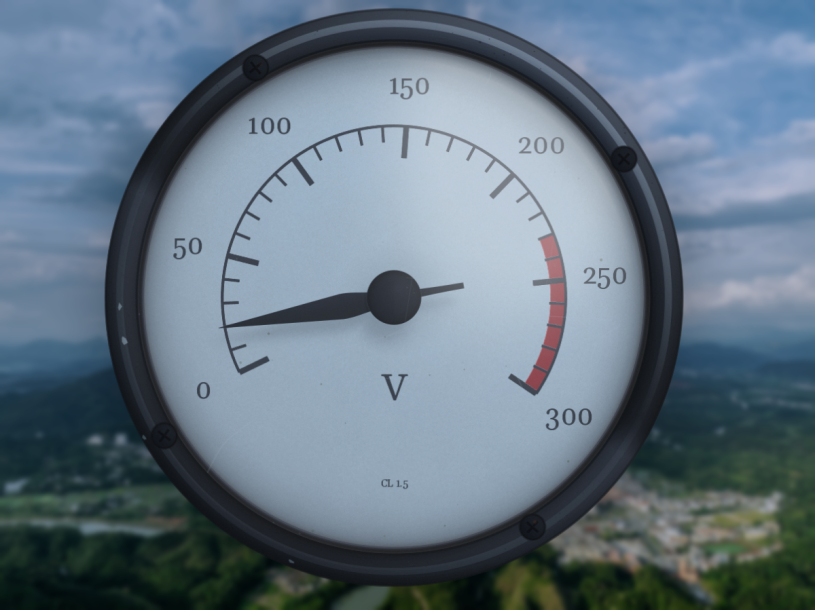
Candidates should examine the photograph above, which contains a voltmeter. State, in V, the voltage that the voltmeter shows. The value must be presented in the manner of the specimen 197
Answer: 20
